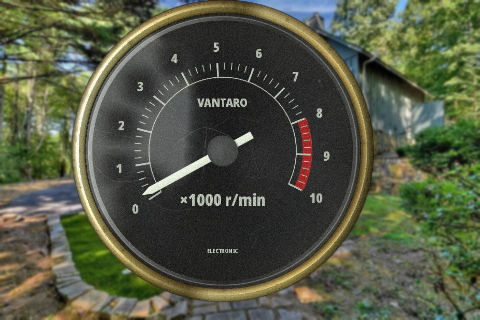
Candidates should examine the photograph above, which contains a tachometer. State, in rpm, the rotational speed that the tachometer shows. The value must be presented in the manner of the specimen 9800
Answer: 200
